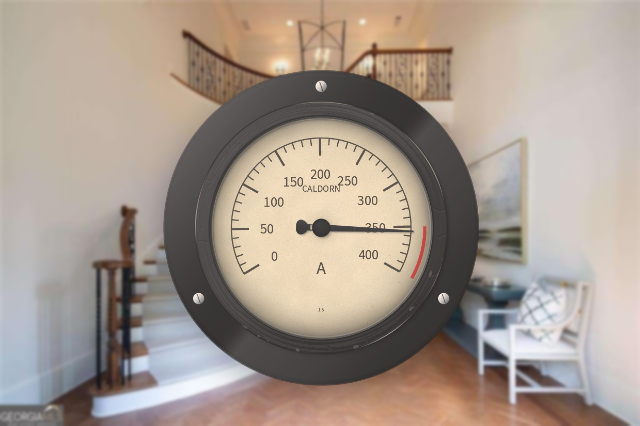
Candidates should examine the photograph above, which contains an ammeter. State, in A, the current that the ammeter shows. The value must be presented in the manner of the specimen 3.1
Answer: 355
